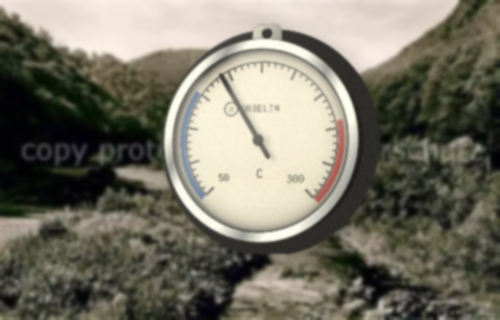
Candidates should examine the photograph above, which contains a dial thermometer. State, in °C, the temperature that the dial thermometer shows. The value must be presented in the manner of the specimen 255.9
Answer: 145
